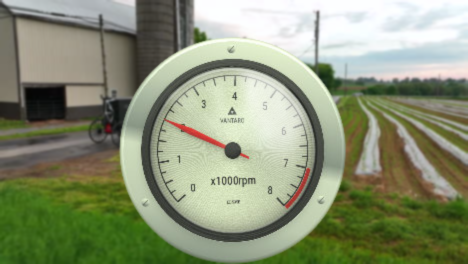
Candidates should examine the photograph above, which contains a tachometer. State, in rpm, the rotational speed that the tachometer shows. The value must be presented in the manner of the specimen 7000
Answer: 2000
